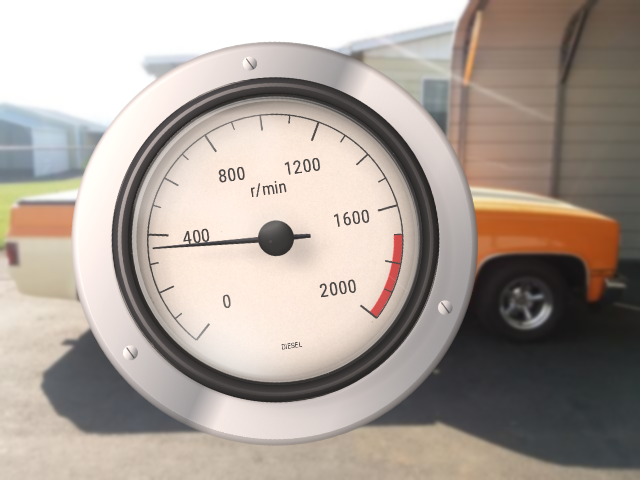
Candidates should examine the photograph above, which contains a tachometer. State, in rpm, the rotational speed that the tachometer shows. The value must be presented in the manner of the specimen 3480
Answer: 350
